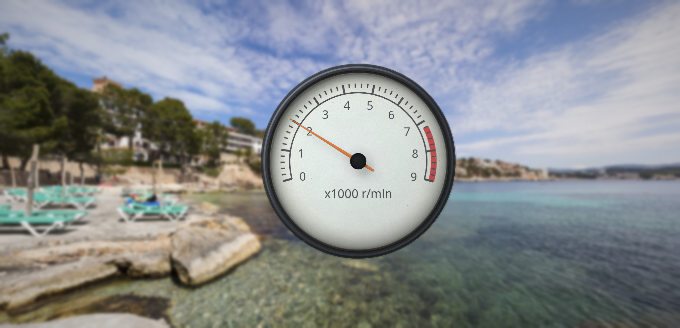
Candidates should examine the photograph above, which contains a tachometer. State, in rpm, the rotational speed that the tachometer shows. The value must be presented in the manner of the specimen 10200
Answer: 2000
